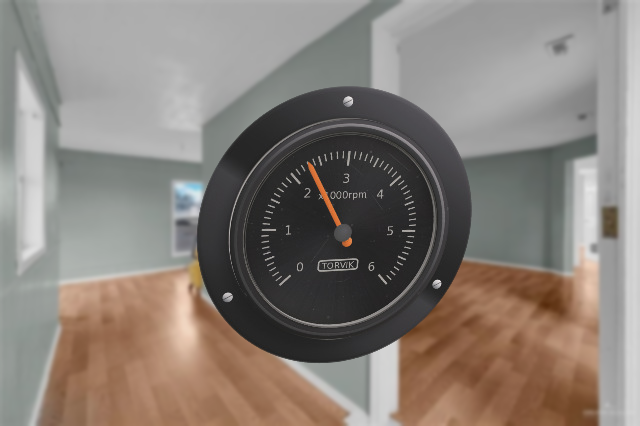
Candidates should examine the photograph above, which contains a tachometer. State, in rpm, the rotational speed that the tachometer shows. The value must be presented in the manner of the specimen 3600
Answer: 2300
